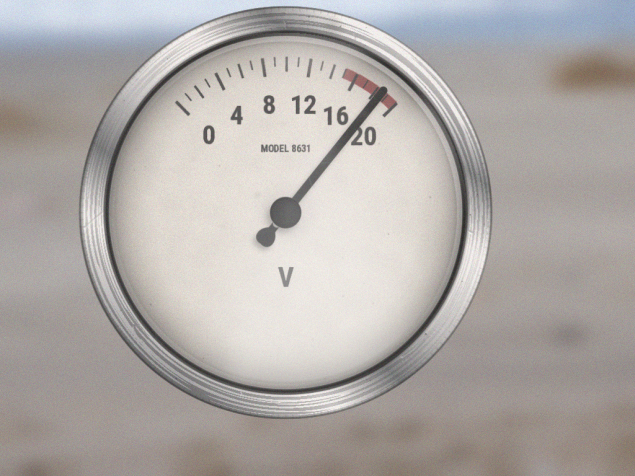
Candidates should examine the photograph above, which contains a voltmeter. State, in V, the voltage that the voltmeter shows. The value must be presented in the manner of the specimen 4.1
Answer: 18.5
